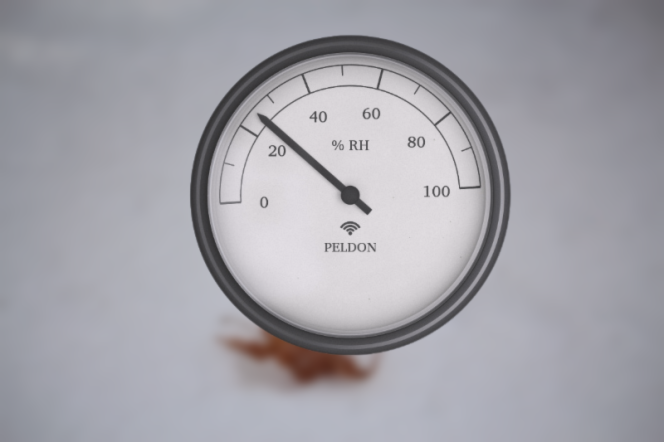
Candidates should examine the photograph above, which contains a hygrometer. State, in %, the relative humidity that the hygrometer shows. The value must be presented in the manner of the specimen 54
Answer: 25
